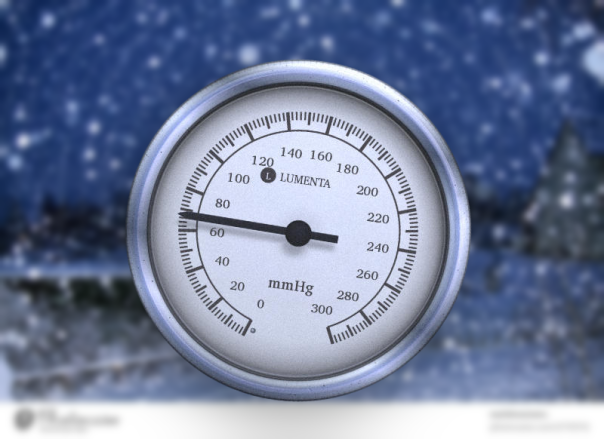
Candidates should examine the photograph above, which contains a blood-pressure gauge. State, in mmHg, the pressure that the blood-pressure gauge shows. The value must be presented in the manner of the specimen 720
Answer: 68
